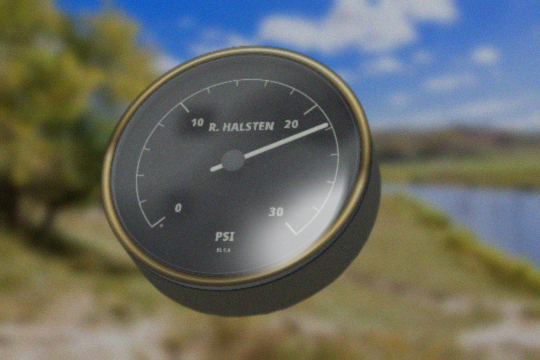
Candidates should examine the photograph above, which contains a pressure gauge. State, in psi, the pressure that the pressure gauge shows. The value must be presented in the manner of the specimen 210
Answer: 22
